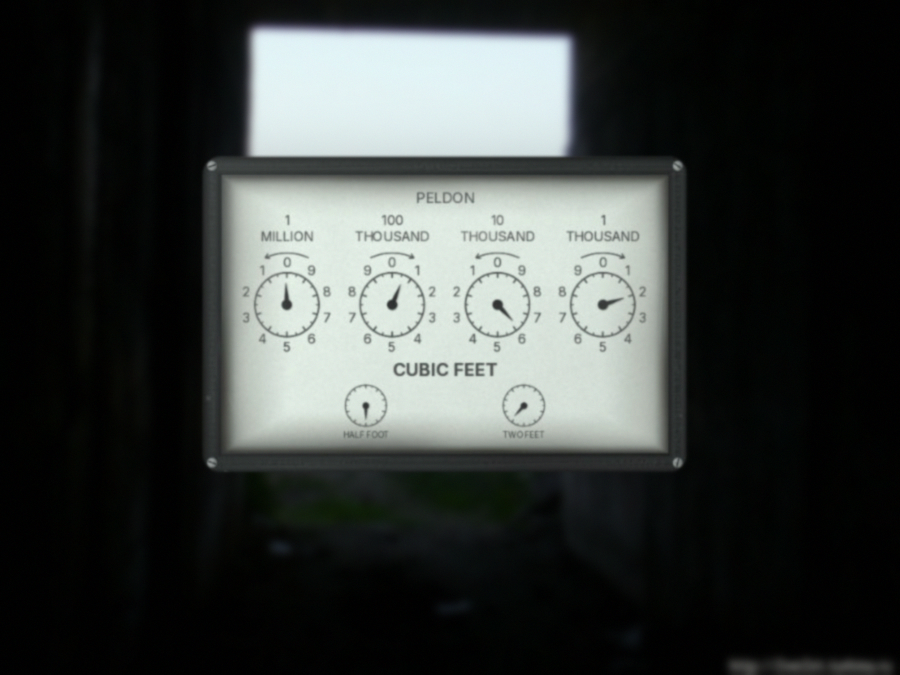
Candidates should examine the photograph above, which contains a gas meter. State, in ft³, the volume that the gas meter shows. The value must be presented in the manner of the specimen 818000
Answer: 6200
